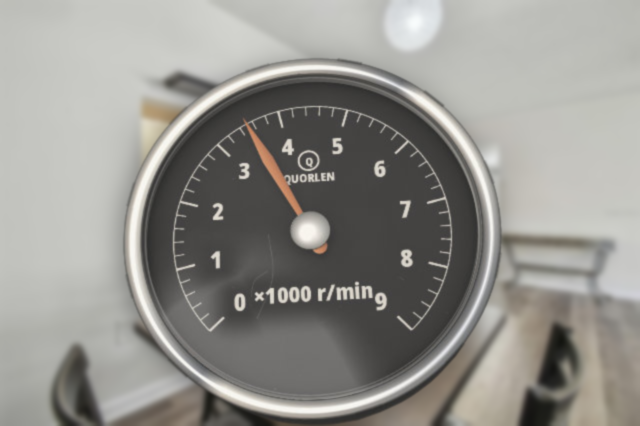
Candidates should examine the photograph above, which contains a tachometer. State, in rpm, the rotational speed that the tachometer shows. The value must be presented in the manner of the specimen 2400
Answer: 3500
